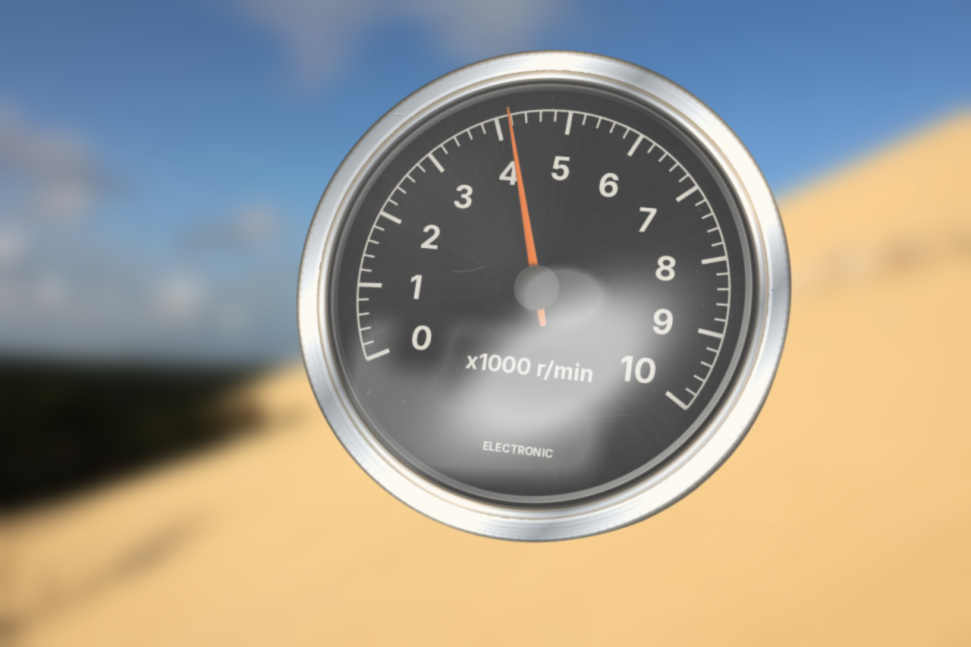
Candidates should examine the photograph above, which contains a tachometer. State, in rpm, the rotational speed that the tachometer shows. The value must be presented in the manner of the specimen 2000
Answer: 4200
